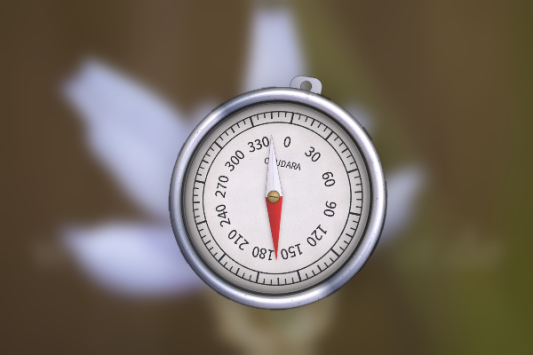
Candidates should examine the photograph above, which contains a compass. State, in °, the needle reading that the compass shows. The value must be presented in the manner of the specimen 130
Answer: 165
